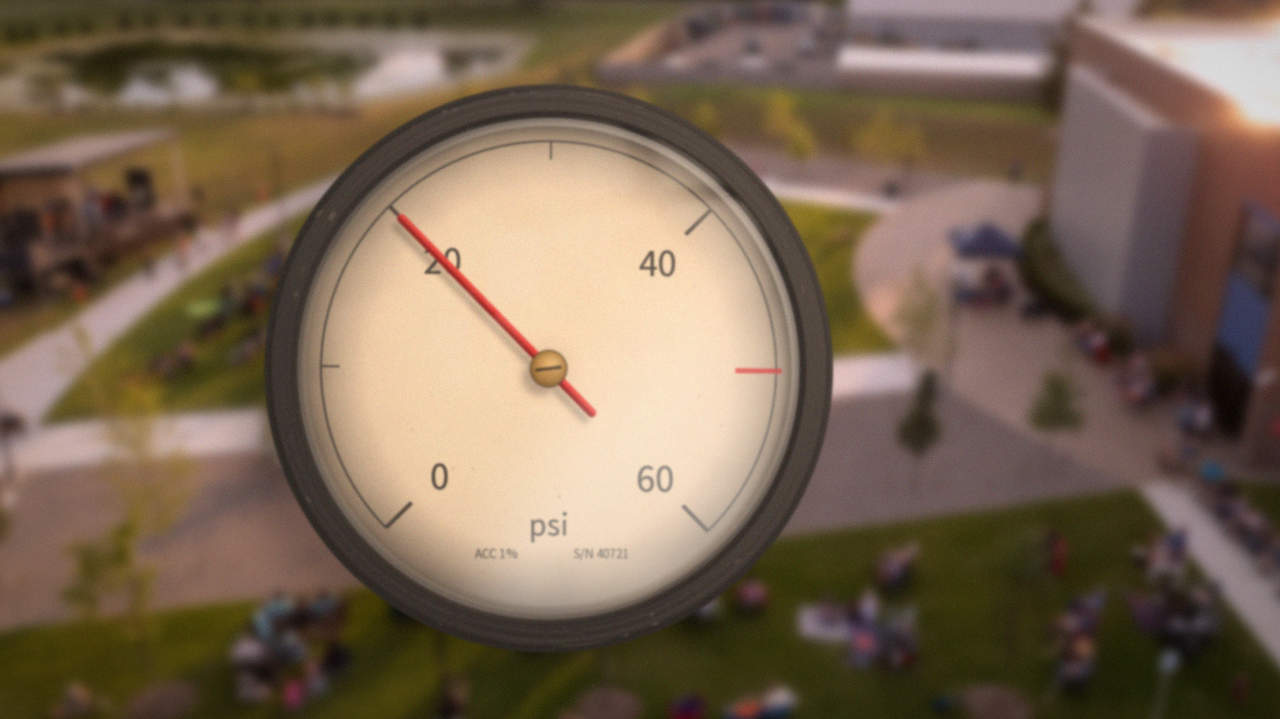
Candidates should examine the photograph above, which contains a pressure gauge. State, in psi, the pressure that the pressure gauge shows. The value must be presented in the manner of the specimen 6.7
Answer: 20
